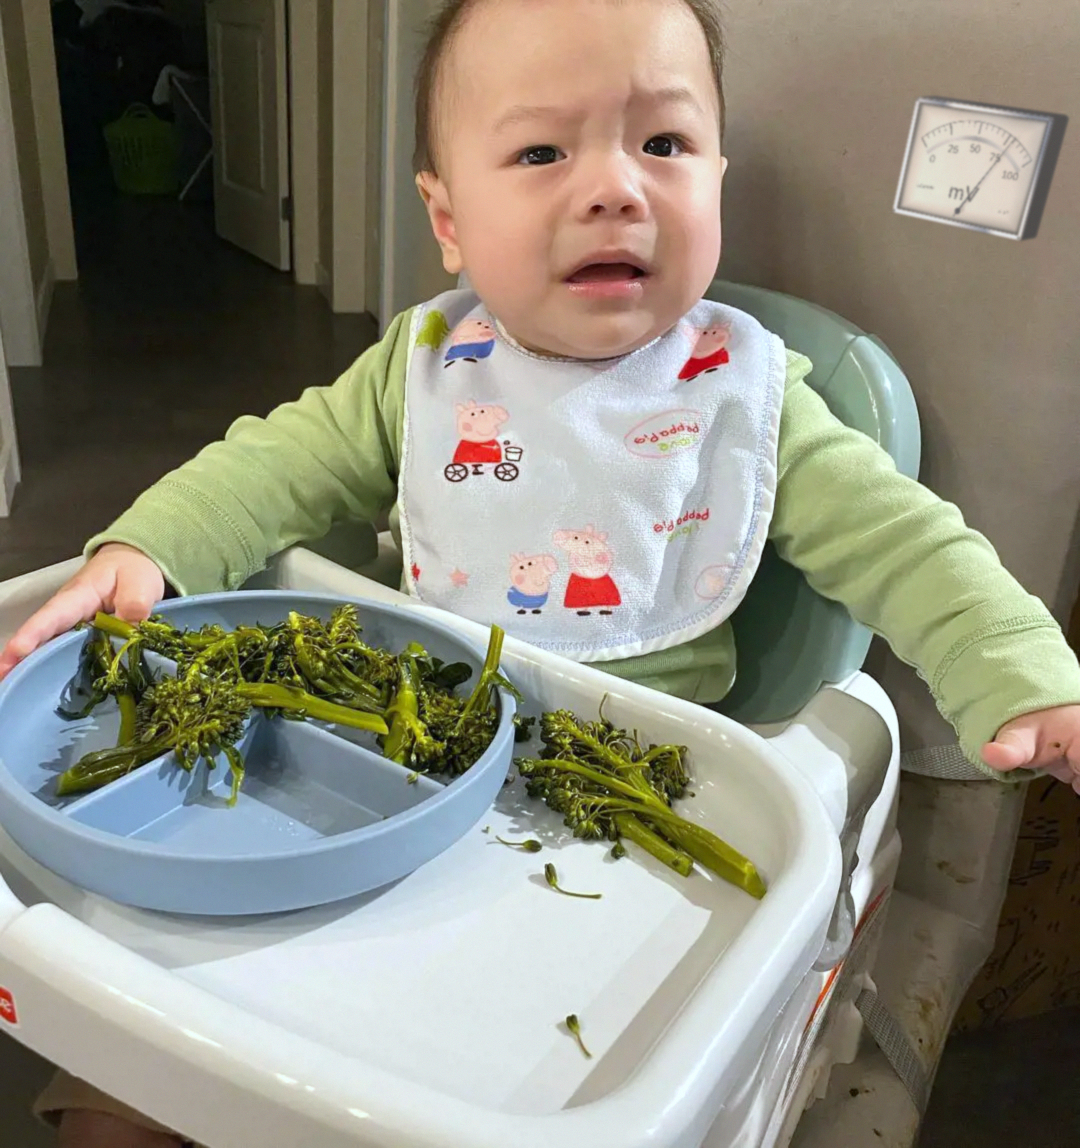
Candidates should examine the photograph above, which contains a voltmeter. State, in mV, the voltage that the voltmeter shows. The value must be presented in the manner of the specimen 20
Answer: 80
